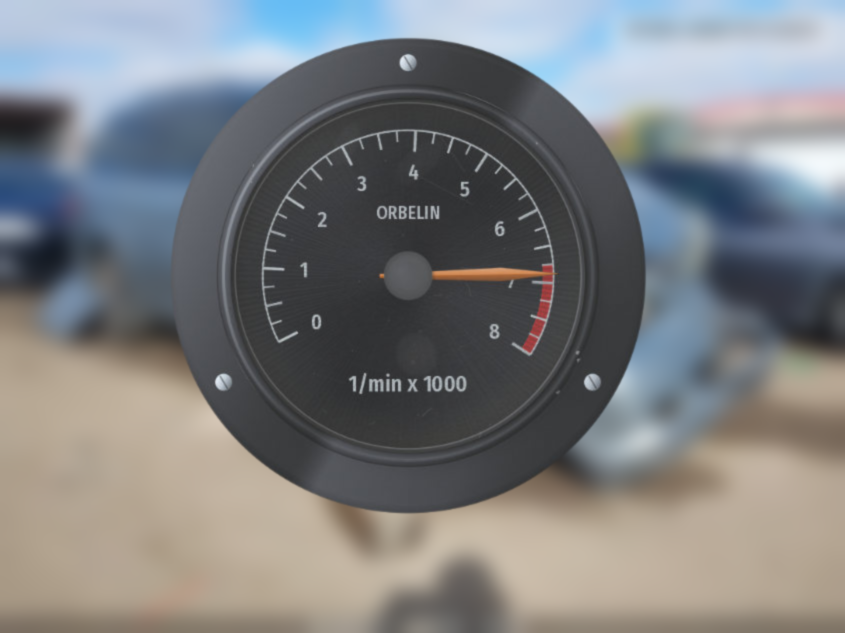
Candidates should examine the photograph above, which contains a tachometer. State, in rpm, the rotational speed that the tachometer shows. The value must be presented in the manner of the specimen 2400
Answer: 6875
